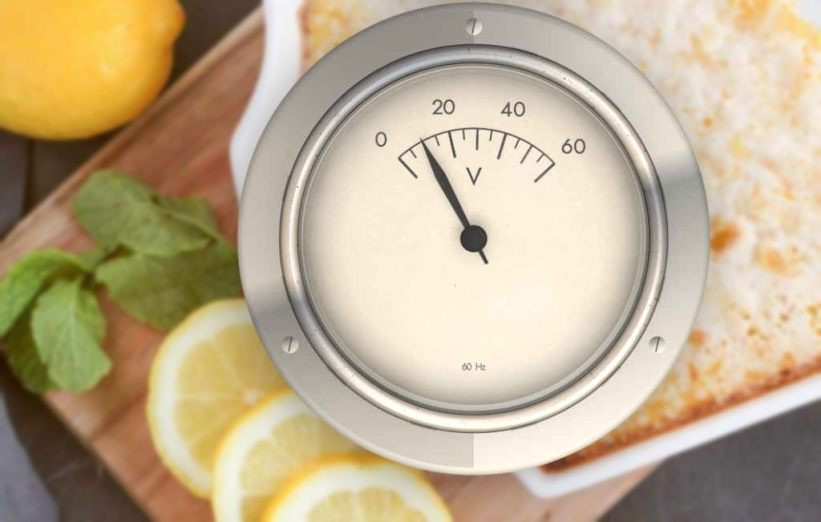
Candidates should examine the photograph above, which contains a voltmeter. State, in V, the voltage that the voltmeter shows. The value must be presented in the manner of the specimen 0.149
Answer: 10
